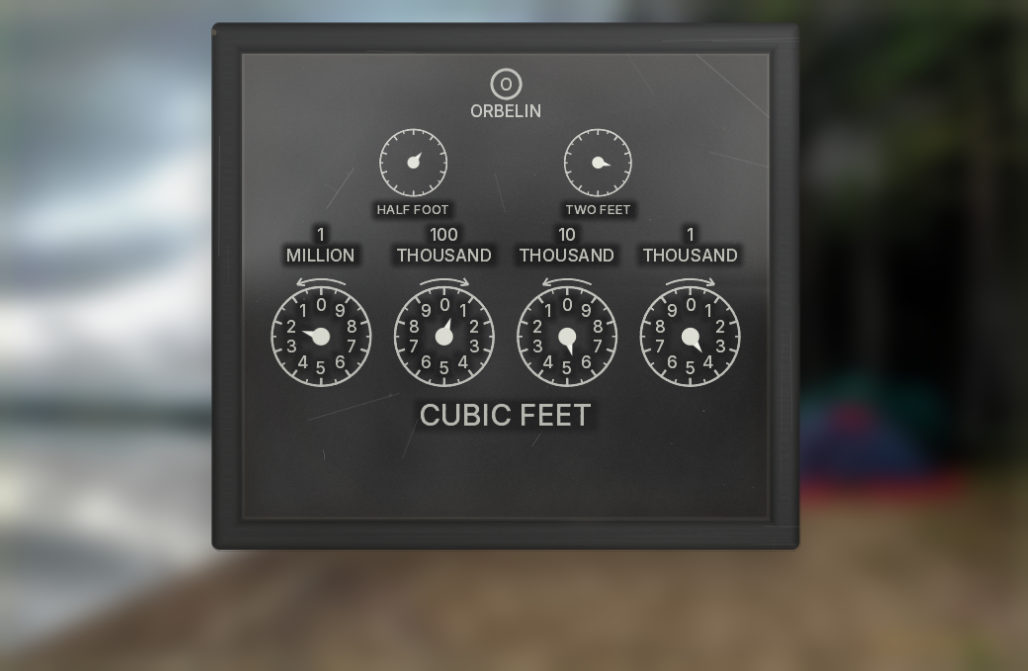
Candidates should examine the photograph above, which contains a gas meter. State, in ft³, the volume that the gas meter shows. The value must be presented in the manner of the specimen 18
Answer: 205400
